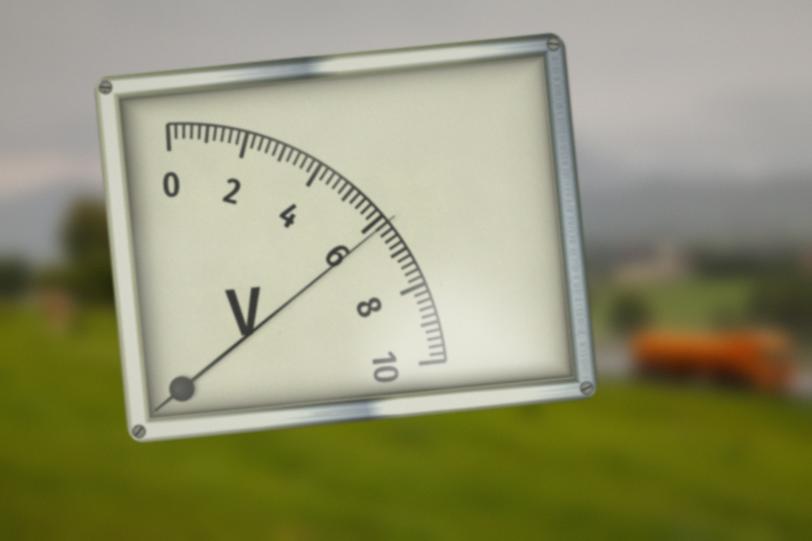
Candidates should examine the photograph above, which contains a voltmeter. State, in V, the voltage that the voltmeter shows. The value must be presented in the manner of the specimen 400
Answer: 6.2
